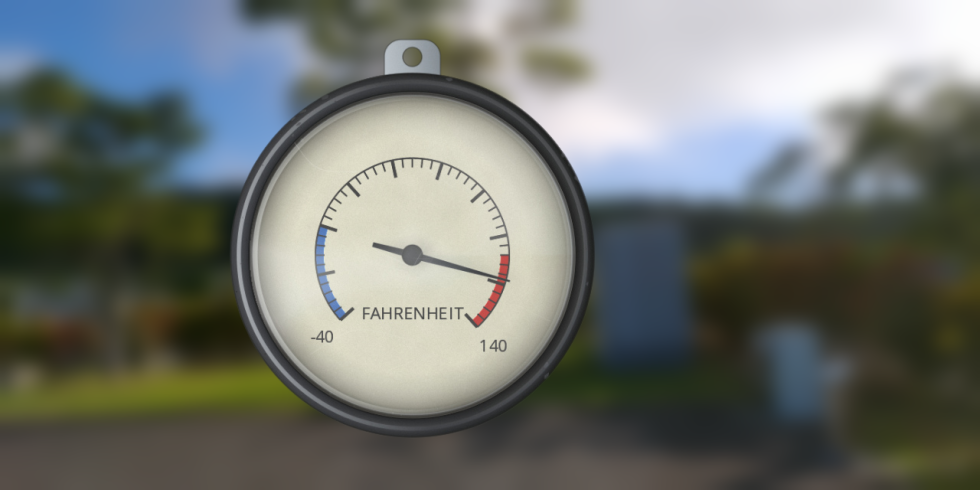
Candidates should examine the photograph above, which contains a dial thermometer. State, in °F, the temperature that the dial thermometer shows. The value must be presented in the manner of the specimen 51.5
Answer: 118
